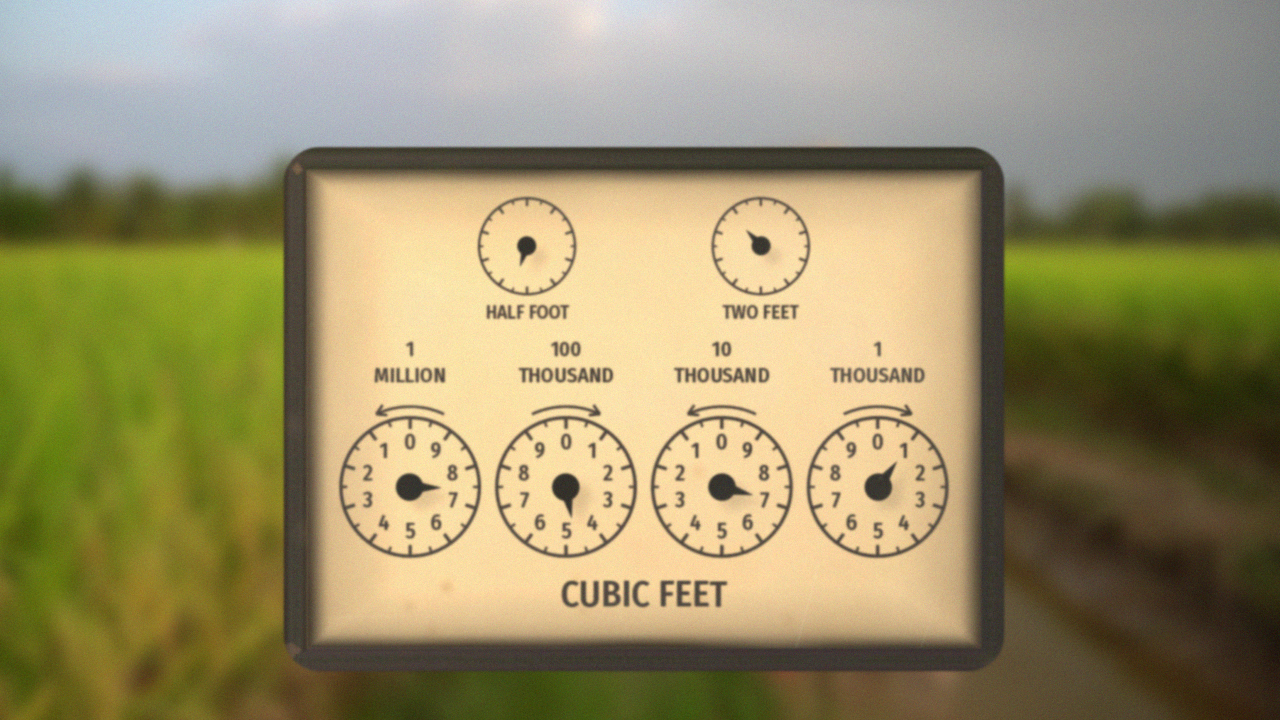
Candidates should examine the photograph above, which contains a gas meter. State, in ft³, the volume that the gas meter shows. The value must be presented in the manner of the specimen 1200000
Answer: 747100
